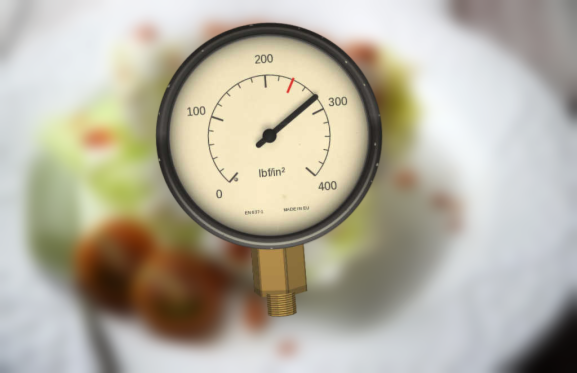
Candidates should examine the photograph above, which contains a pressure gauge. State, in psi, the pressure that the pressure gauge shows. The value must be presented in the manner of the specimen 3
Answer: 280
